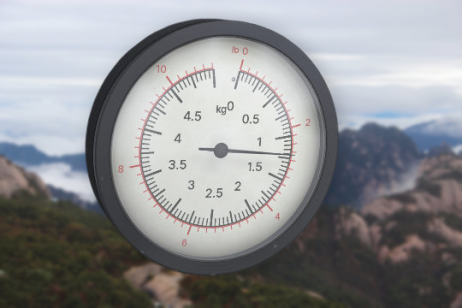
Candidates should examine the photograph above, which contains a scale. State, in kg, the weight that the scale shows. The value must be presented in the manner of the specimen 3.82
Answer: 1.2
